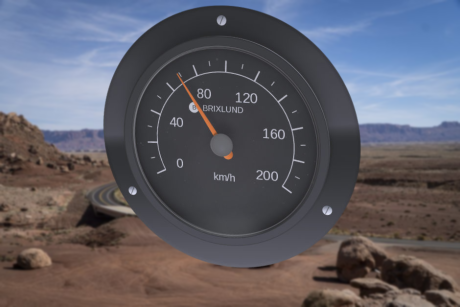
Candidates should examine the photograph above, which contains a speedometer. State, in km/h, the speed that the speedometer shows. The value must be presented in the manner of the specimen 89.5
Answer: 70
